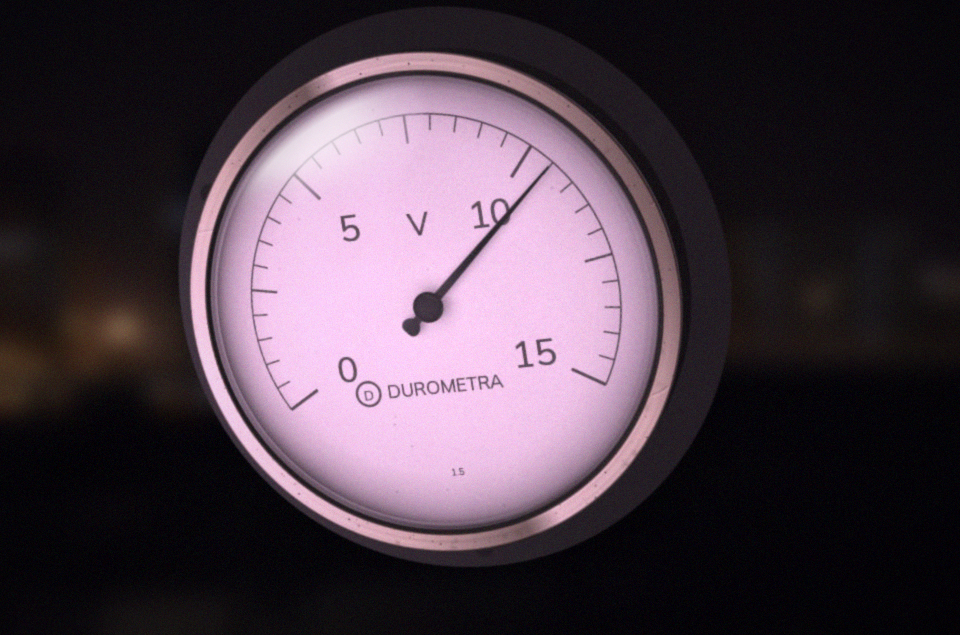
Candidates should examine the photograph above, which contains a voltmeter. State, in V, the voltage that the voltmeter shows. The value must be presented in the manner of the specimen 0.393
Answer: 10.5
